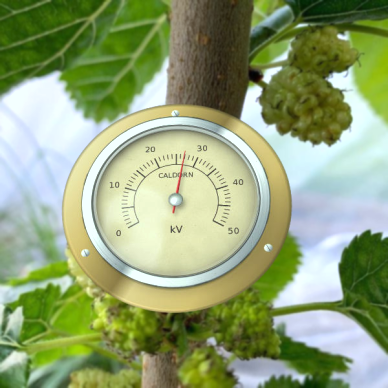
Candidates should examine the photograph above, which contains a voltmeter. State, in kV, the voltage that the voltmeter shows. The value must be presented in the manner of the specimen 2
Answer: 27
